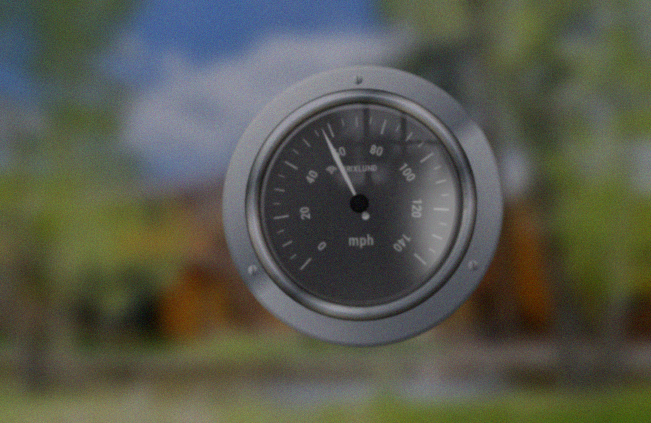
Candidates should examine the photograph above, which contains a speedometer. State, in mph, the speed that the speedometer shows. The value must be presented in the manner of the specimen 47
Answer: 57.5
